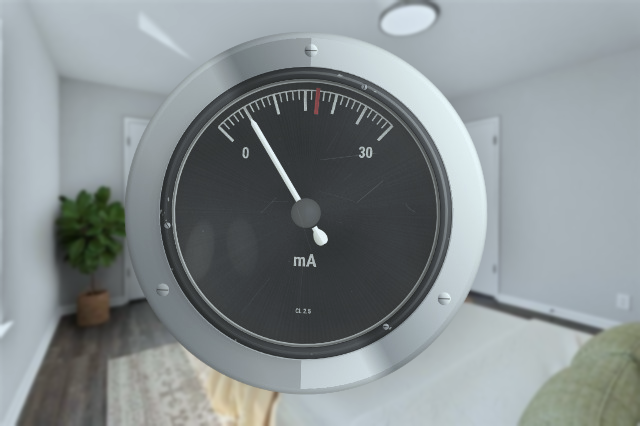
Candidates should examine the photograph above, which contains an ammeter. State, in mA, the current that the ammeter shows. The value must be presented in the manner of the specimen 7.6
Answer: 5
